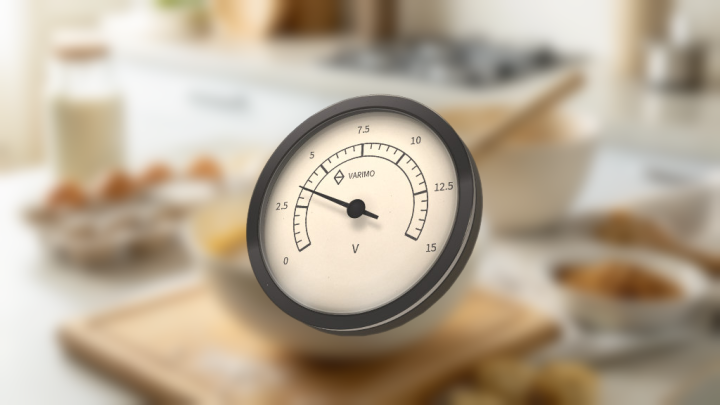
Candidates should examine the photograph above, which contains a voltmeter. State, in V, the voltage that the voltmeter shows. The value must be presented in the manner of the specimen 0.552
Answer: 3.5
